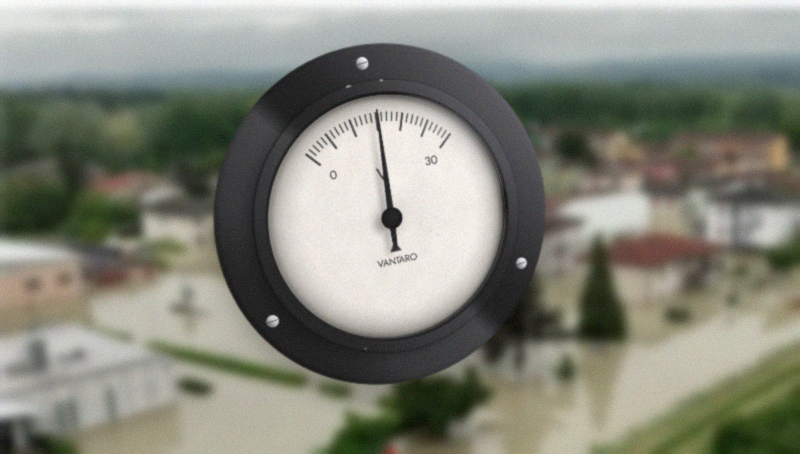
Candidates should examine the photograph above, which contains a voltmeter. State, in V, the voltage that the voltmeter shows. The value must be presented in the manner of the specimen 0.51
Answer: 15
